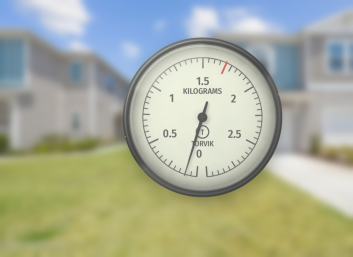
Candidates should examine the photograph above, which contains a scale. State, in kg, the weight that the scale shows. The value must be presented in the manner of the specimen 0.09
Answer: 0.1
